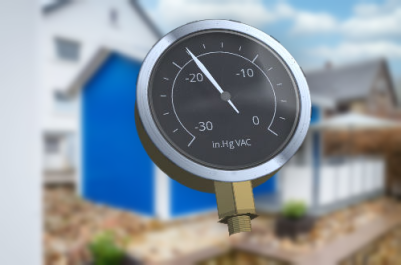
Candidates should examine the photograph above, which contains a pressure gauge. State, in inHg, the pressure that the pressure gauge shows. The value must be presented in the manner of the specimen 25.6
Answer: -18
